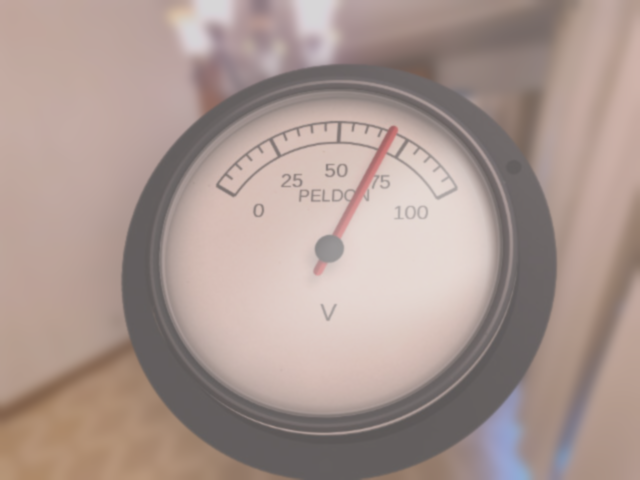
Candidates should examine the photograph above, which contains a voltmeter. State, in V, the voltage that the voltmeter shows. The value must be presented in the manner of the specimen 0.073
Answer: 70
